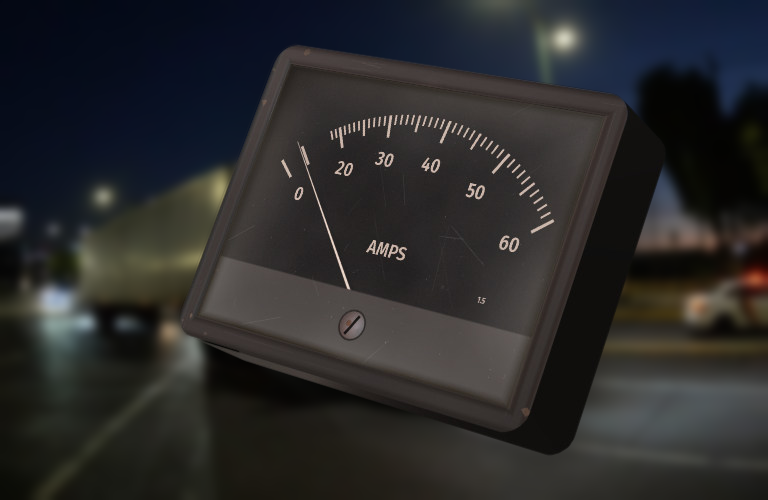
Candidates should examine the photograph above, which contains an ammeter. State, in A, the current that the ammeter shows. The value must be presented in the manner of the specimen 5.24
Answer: 10
